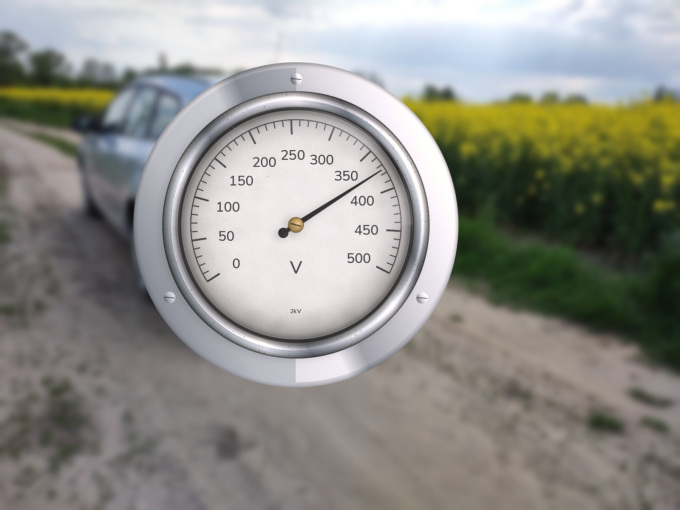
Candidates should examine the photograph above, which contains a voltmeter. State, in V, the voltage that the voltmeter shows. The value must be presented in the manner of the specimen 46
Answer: 375
